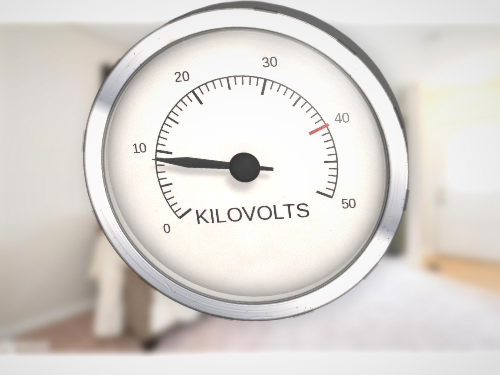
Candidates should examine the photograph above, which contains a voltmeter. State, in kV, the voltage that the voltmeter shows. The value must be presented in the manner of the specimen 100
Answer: 9
